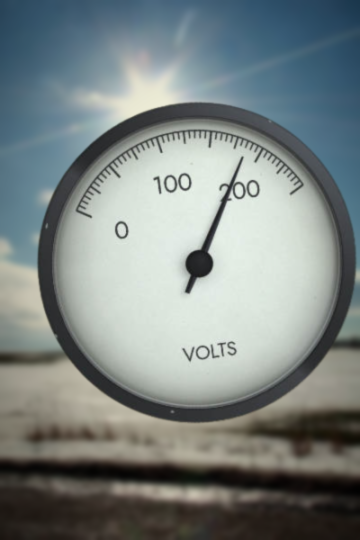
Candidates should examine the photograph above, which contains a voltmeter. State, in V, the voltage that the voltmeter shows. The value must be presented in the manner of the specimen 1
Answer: 185
